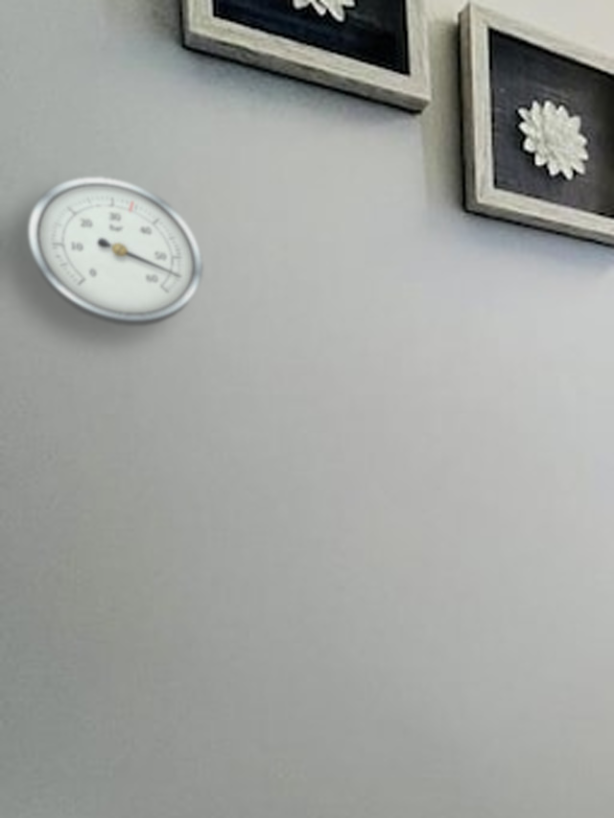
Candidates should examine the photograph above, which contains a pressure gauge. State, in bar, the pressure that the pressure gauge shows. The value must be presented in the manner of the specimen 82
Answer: 55
